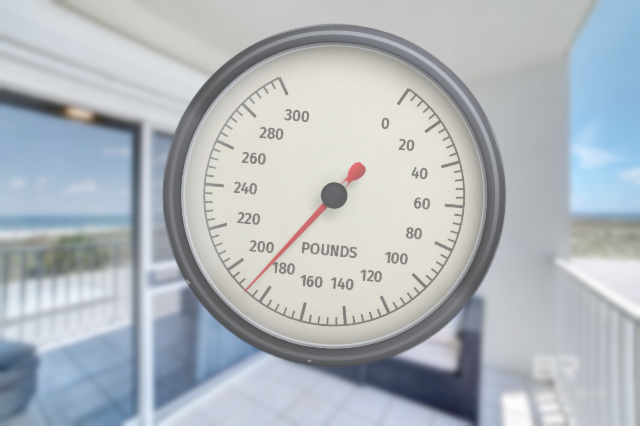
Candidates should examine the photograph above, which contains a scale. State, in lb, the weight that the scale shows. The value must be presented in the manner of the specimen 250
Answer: 188
